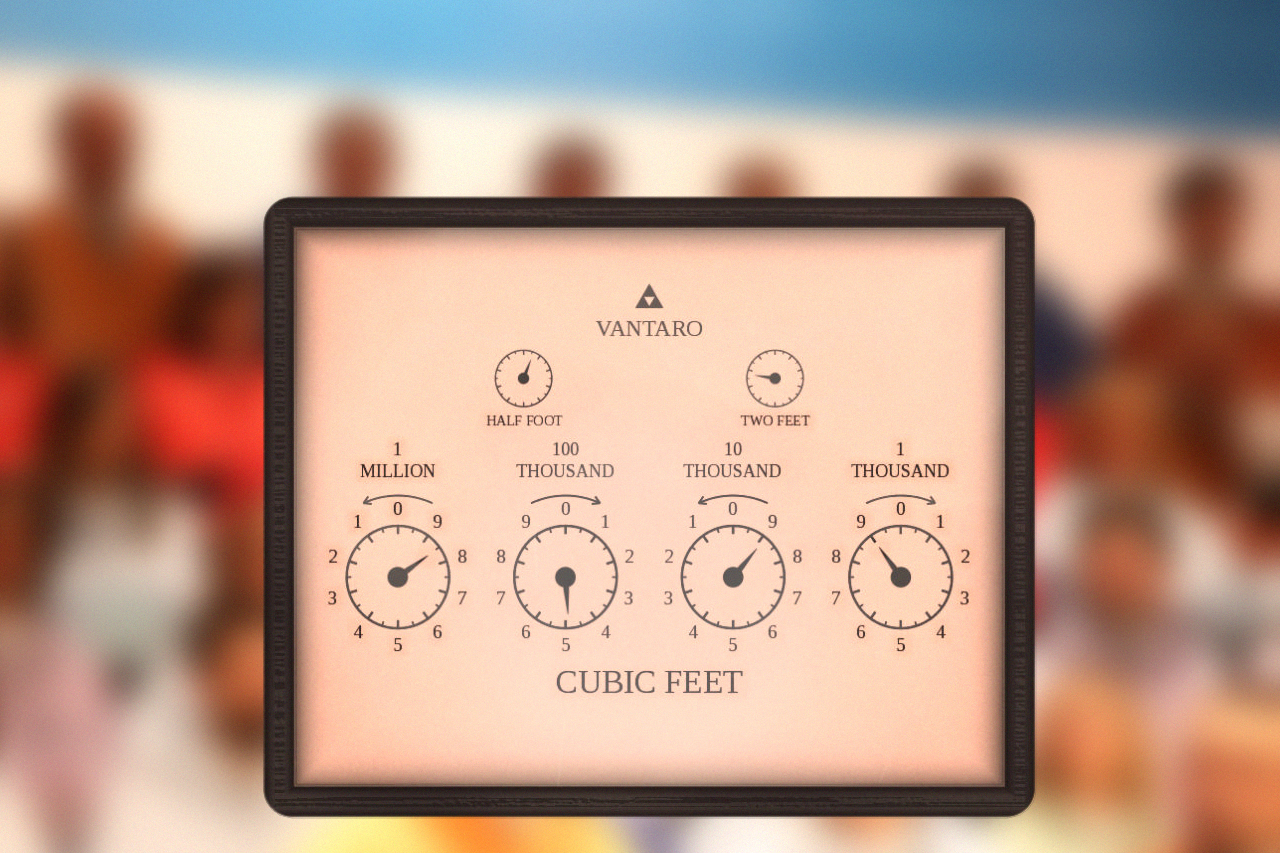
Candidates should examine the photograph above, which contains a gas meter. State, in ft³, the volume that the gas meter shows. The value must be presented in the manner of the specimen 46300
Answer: 848900
